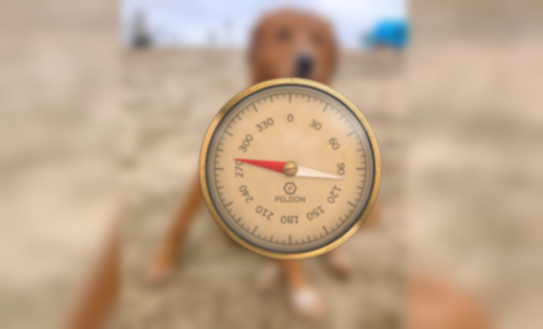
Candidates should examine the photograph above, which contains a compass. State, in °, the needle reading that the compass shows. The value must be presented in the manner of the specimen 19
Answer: 280
